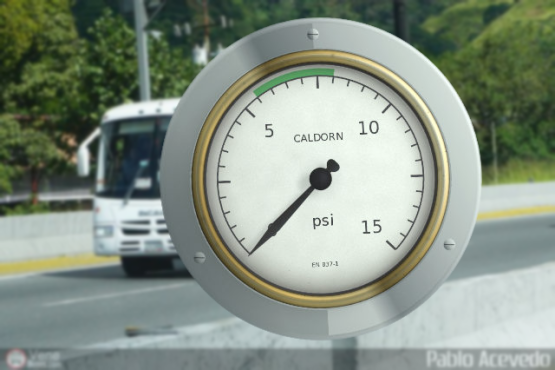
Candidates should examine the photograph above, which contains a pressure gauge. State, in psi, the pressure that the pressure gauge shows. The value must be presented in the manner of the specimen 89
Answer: 0
